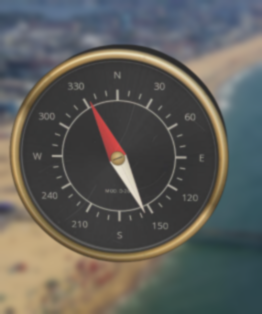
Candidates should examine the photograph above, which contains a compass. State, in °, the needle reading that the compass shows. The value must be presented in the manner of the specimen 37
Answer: 335
